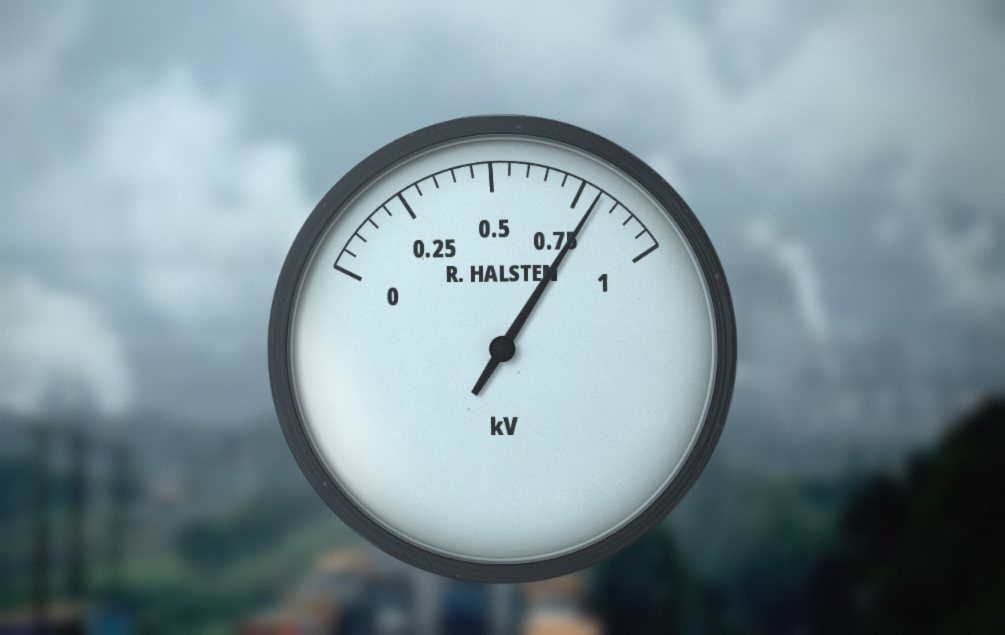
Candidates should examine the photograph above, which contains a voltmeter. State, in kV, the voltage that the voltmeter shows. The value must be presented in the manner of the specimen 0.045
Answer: 0.8
